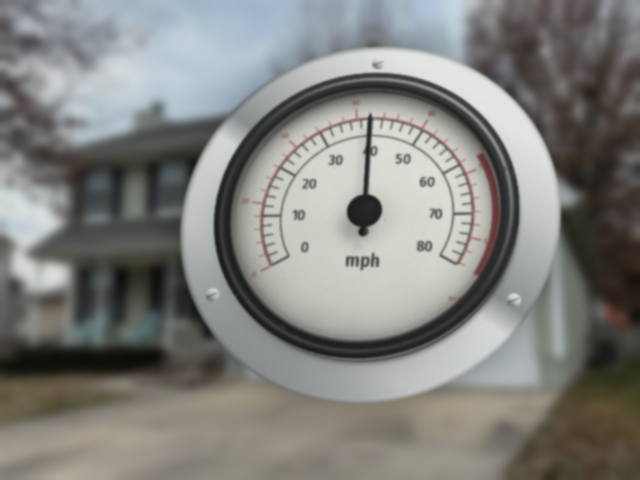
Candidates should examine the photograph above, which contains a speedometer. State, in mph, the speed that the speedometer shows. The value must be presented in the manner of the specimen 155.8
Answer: 40
